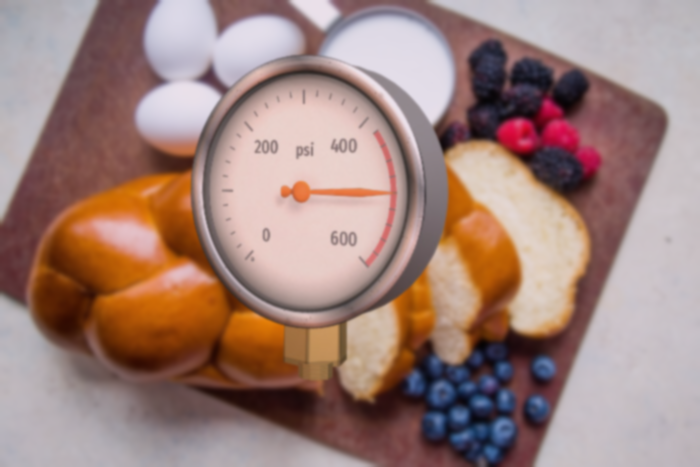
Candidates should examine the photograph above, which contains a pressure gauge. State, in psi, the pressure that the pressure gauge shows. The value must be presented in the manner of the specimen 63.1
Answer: 500
